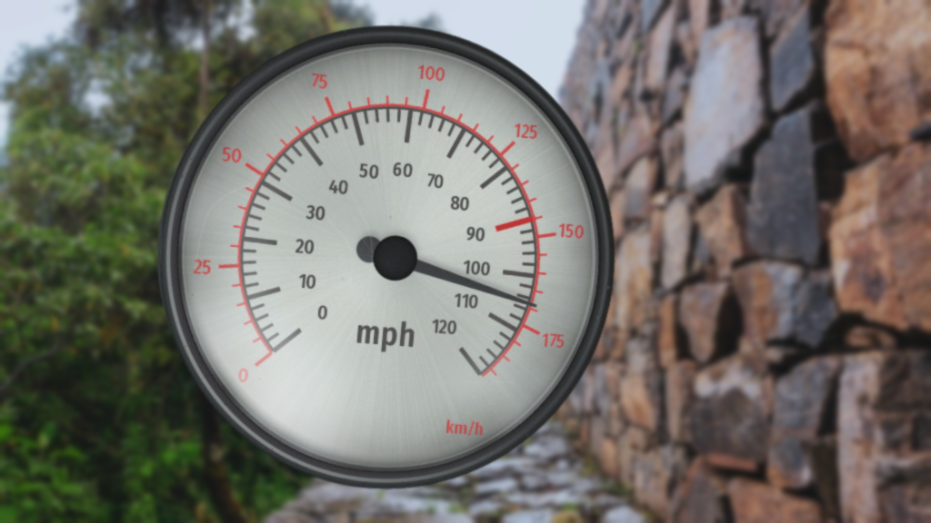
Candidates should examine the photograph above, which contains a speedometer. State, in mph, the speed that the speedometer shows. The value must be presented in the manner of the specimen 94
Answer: 105
